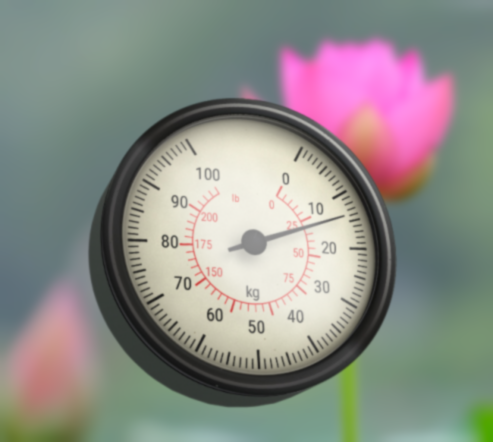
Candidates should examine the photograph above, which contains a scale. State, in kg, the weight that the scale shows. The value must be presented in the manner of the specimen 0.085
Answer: 14
